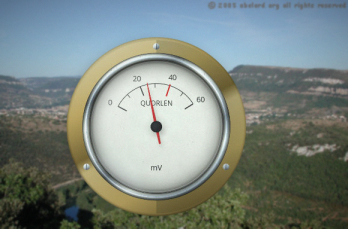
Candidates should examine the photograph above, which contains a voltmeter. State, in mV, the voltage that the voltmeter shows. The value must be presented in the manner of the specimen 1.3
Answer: 25
